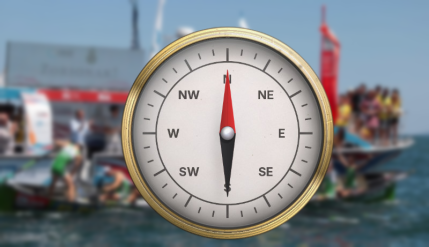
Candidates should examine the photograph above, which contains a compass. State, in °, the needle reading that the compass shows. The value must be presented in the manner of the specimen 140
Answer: 0
